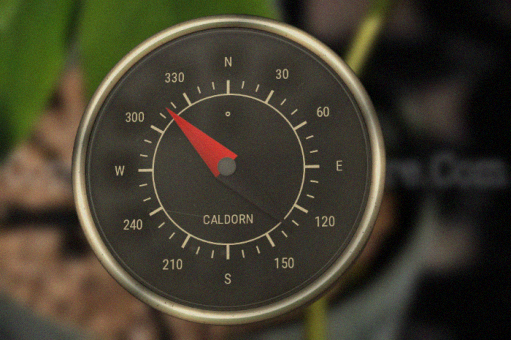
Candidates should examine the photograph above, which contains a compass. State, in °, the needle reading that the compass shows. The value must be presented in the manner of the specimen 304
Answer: 315
